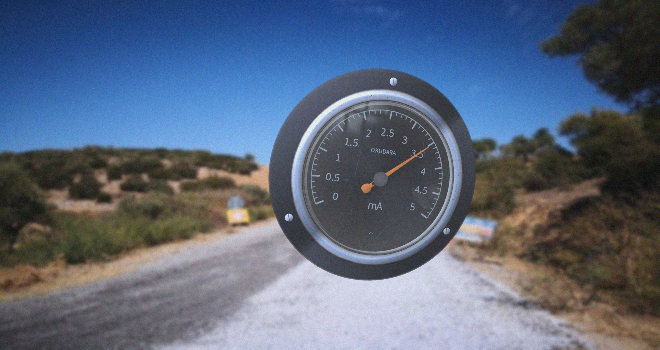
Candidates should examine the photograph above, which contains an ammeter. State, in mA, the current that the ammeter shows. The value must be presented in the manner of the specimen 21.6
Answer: 3.5
